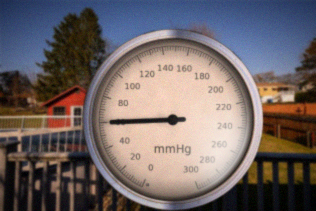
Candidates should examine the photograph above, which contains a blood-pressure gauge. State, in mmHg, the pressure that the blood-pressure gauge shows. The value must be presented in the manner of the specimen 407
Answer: 60
